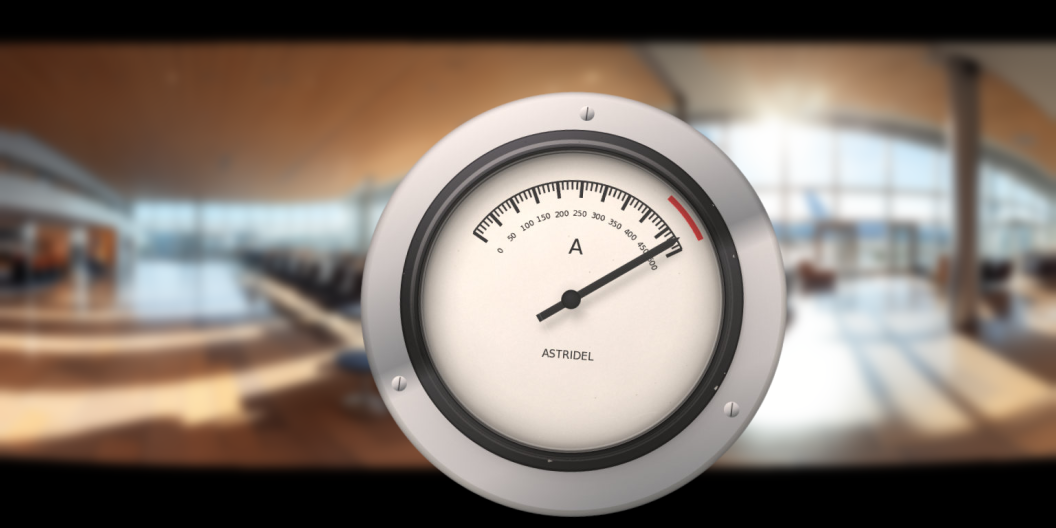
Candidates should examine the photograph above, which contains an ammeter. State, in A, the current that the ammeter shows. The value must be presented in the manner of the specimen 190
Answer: 480
